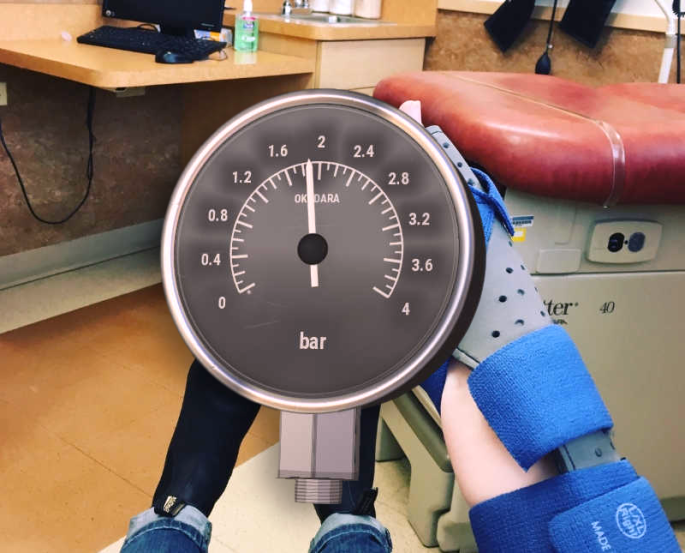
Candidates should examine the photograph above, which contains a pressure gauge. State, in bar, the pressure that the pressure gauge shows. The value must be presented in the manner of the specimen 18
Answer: 1.9
